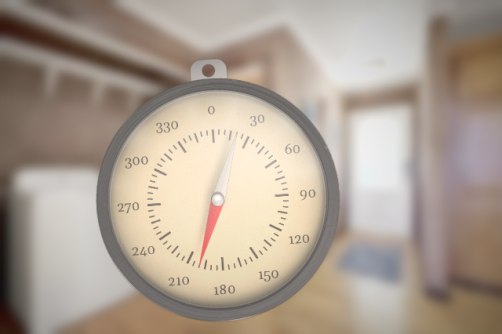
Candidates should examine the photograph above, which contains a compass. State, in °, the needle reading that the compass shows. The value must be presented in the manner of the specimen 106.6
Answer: 200
